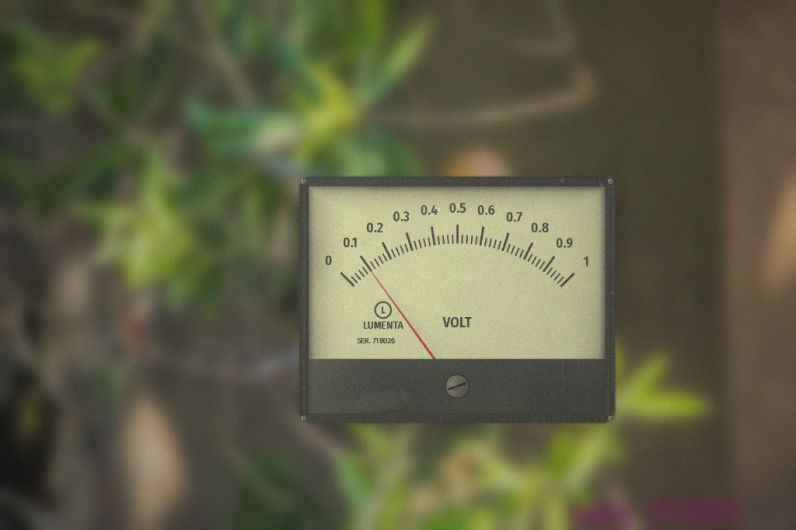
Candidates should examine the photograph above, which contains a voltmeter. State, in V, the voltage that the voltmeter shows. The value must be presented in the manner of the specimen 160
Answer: 0.1
